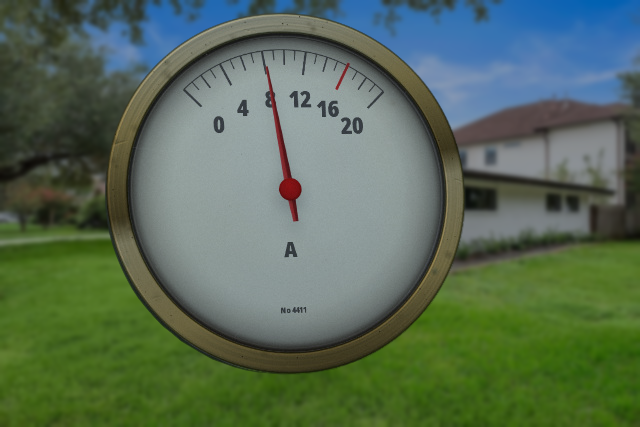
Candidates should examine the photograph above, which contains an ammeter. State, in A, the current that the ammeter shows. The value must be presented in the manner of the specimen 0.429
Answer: 8
